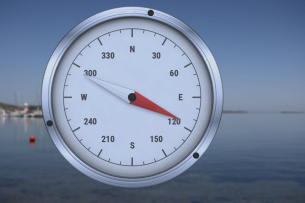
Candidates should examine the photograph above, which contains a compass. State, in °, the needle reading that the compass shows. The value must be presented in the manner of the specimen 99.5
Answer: 115
